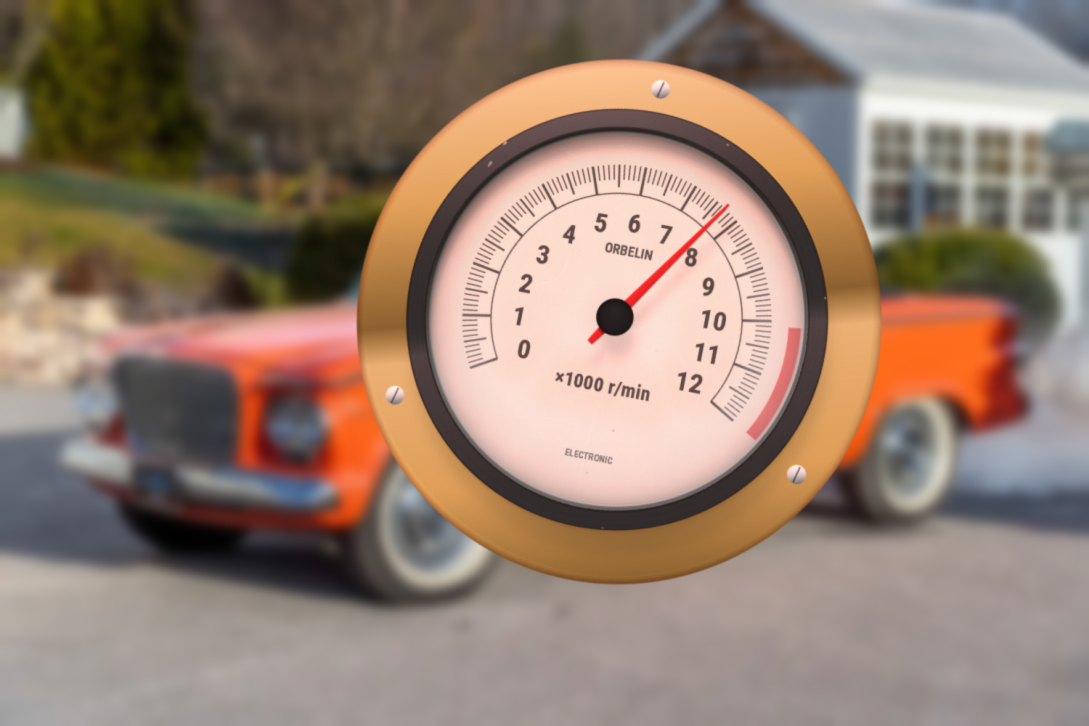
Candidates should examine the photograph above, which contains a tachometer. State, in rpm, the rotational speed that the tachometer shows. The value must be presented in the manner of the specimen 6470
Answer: 7700
